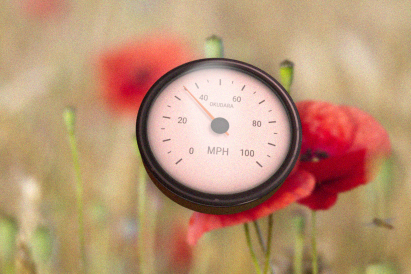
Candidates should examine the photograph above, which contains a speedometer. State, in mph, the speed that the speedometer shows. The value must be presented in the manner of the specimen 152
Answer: 35
